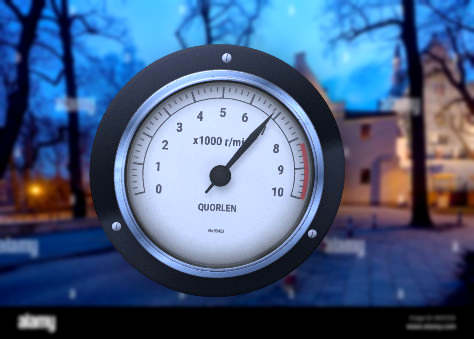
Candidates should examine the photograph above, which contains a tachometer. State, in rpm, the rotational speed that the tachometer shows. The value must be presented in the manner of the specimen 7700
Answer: 6800
